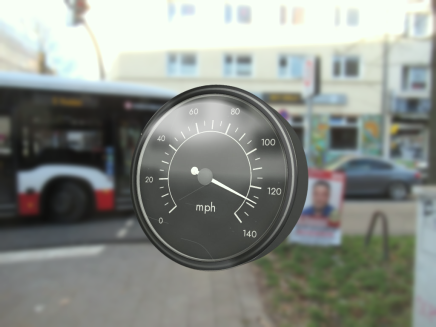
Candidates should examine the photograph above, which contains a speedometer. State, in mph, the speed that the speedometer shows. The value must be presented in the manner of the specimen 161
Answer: 127.5
